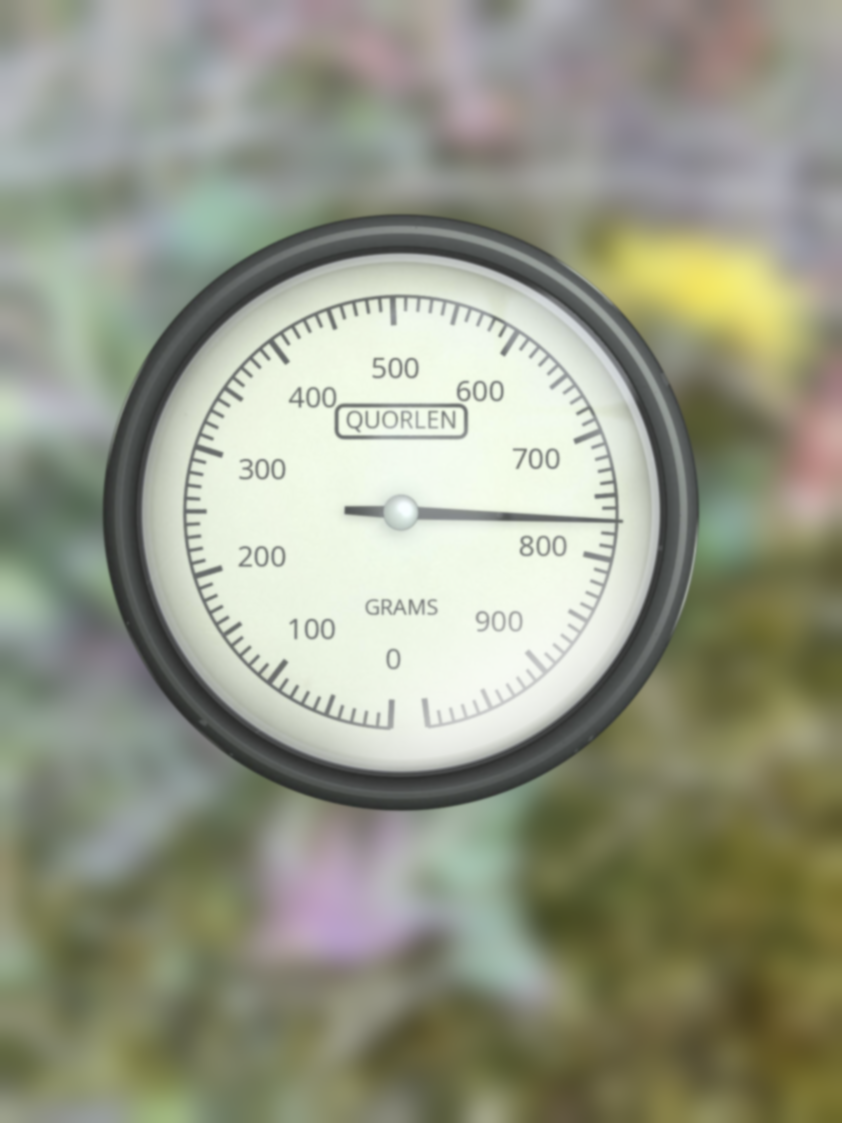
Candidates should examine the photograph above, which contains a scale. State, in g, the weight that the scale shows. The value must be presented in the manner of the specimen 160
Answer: 770
